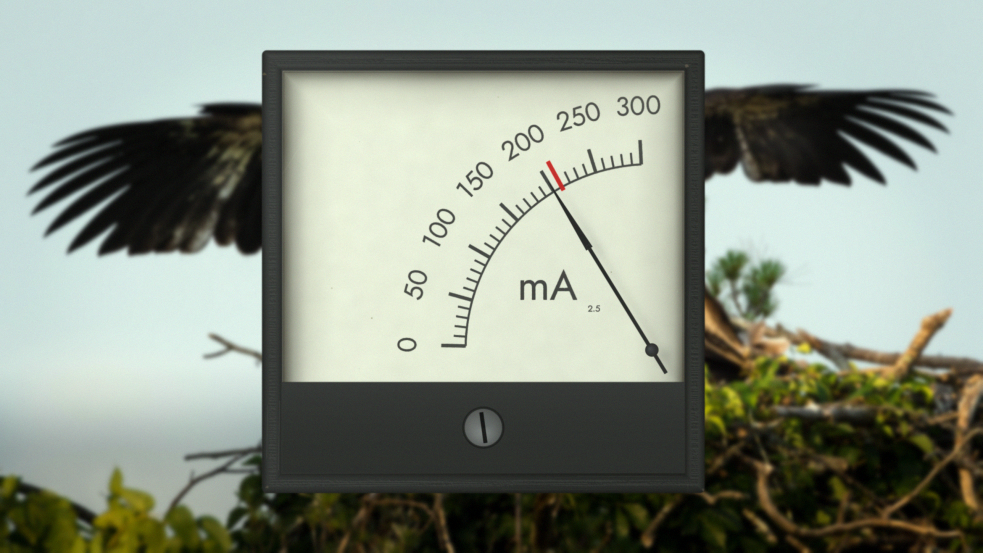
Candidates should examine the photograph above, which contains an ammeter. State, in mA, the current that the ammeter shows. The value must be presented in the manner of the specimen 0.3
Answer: 200
